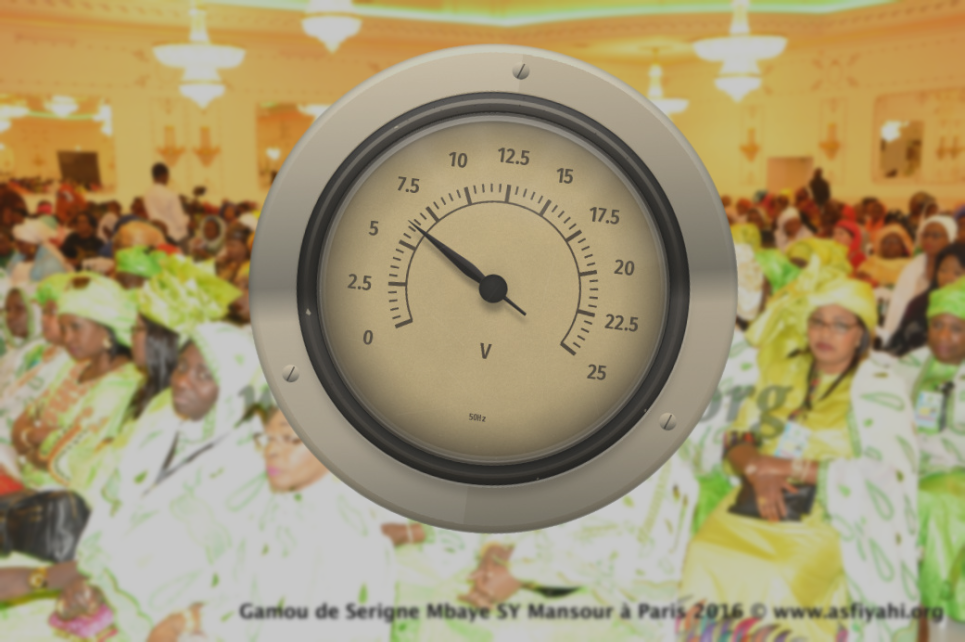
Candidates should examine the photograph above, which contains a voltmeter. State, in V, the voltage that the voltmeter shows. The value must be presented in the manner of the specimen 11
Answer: 6.25
